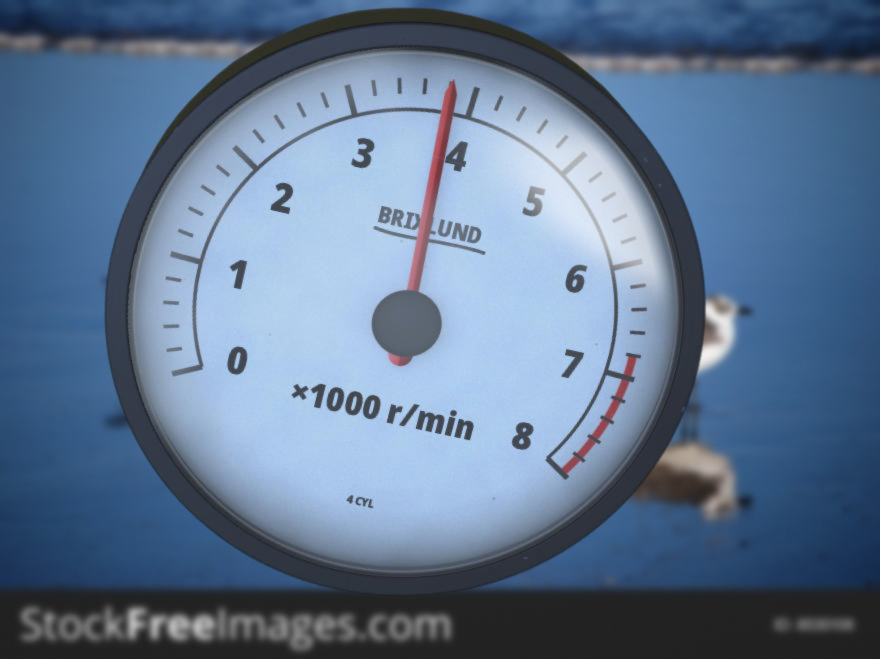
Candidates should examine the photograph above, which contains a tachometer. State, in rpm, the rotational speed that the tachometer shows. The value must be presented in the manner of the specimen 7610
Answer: 3800
